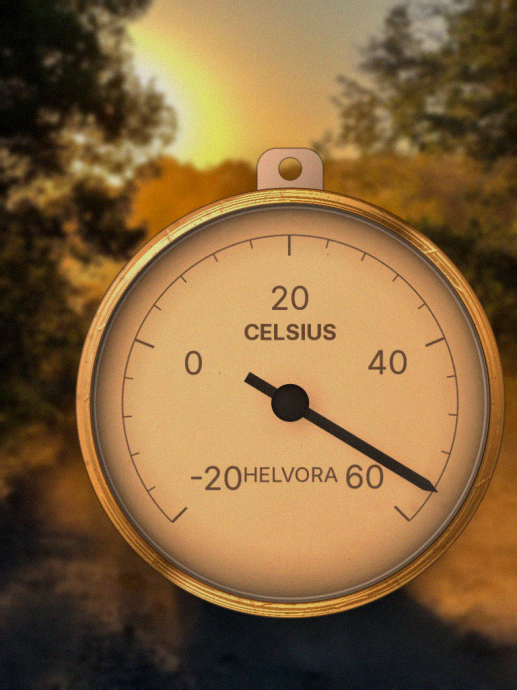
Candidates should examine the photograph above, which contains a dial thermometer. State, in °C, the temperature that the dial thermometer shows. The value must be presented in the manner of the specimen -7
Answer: 56
